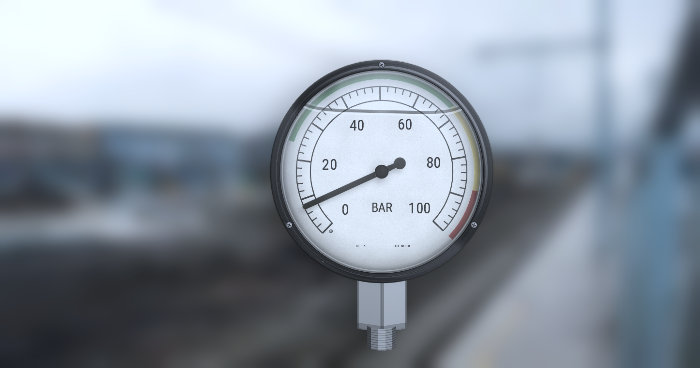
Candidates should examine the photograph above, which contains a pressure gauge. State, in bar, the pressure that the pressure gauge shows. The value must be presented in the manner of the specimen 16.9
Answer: 8
